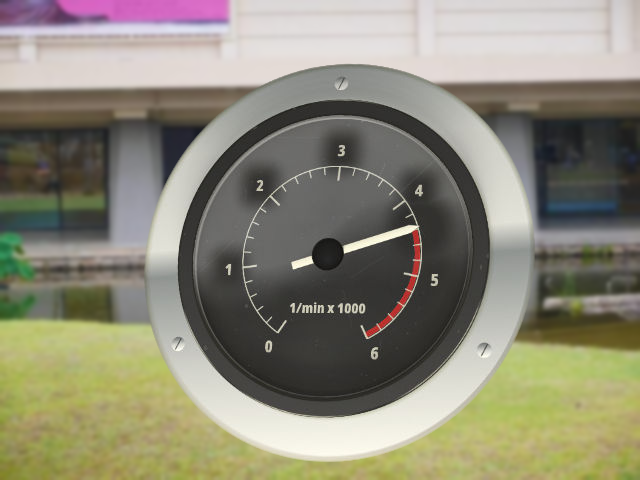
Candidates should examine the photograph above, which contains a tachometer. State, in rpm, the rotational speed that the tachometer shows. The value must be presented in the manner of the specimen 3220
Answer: 4400
